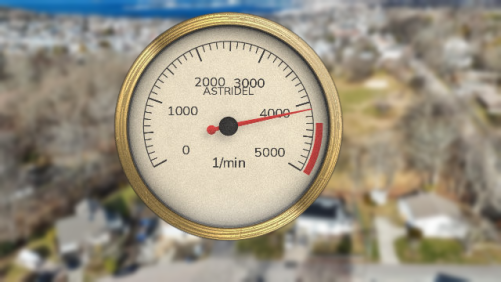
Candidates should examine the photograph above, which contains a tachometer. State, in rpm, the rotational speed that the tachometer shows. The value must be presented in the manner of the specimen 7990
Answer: 4100
